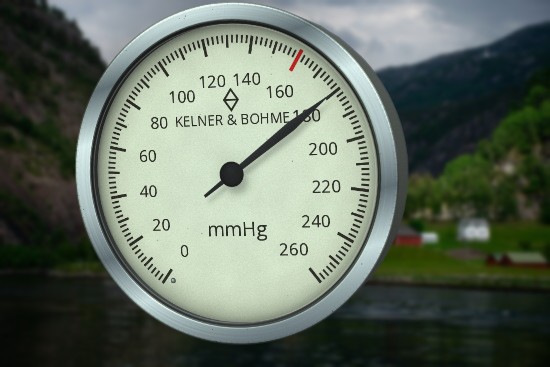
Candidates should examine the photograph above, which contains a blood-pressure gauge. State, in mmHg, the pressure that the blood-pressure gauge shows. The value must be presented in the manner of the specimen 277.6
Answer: 180
